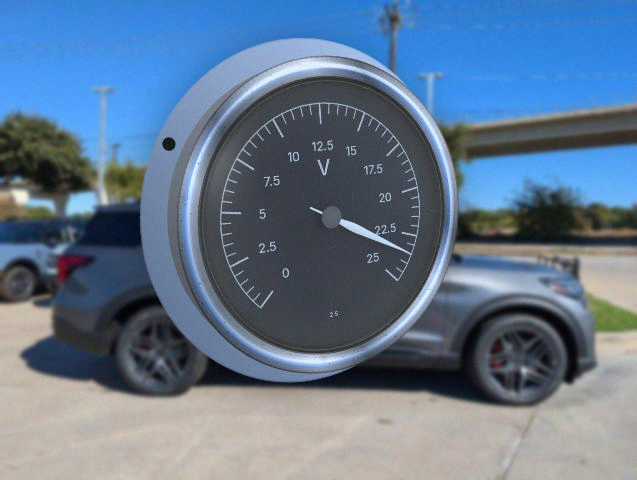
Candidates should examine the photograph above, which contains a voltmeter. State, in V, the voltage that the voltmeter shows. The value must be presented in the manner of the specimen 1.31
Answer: 23.5
